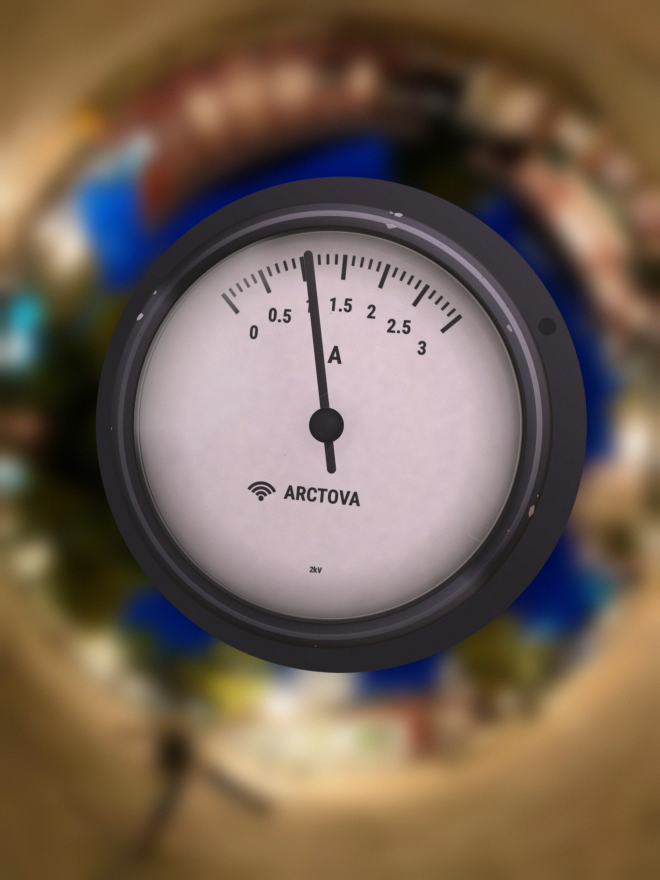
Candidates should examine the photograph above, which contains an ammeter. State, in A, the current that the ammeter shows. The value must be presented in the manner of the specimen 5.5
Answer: 1.1
